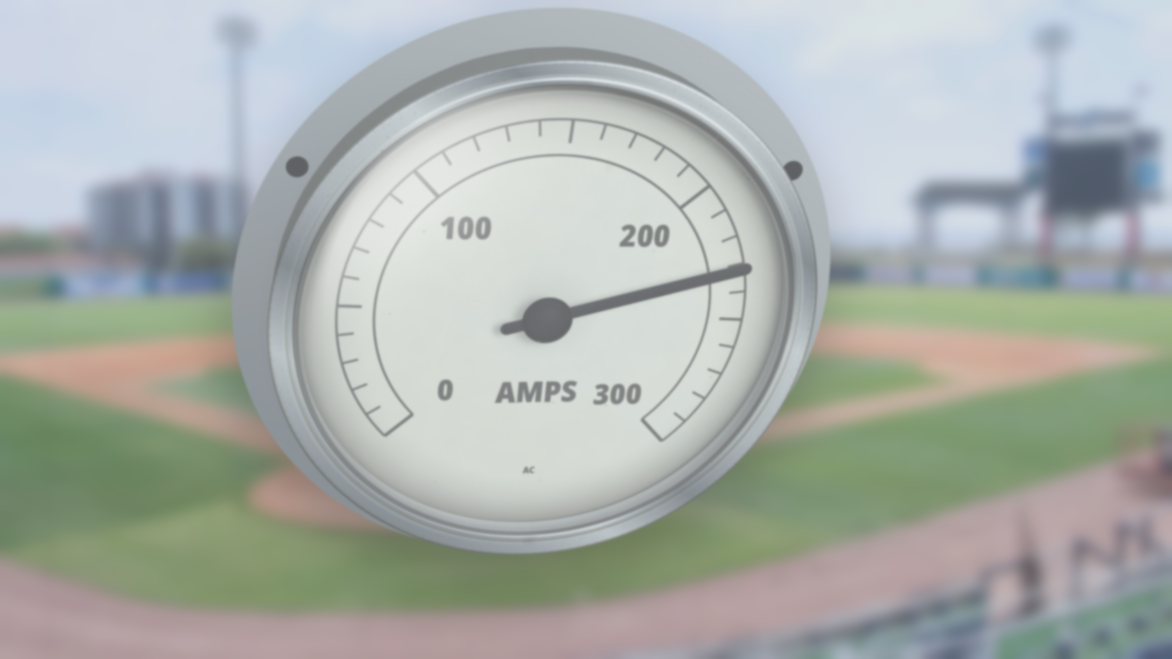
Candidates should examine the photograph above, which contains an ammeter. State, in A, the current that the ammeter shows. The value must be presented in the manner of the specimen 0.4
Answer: 230
